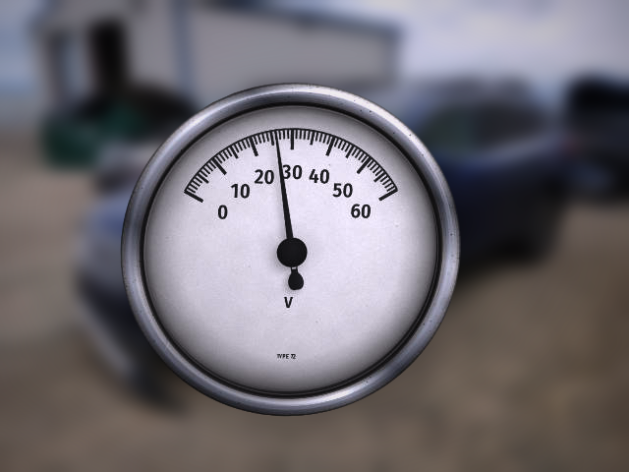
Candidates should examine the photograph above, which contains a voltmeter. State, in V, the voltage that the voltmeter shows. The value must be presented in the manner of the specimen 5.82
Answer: 26
